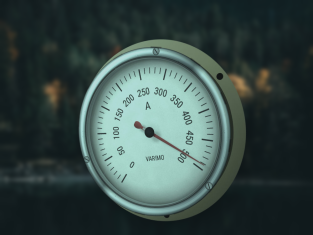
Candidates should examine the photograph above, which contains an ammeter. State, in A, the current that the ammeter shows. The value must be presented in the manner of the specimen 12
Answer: 490
